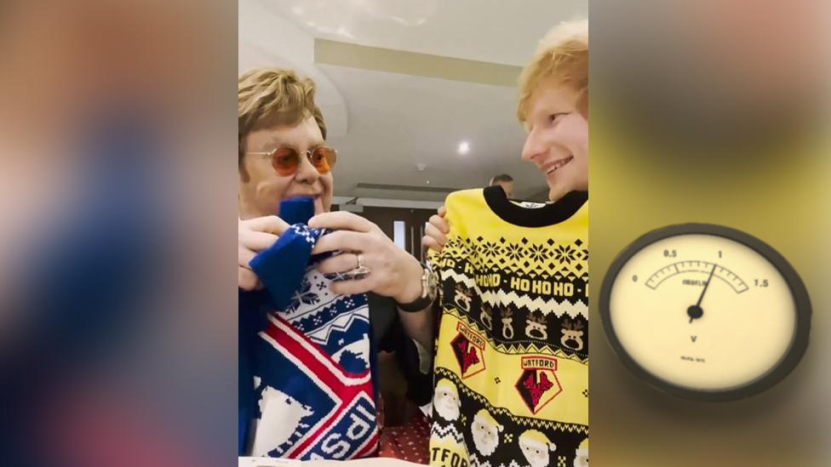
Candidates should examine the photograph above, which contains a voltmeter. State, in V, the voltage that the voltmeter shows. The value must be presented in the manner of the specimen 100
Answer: 1
